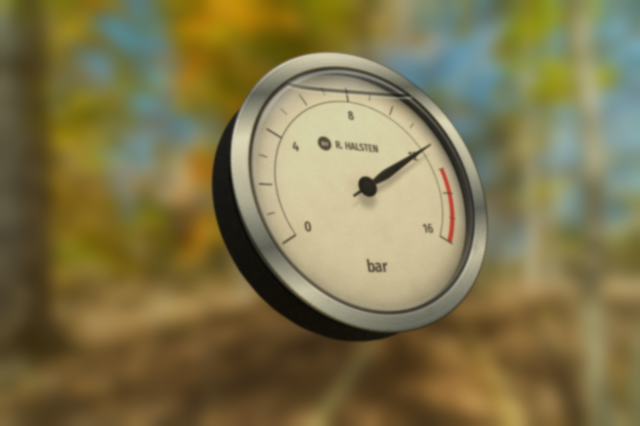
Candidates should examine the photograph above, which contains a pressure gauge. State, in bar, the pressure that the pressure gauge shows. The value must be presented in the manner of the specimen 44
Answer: 12
